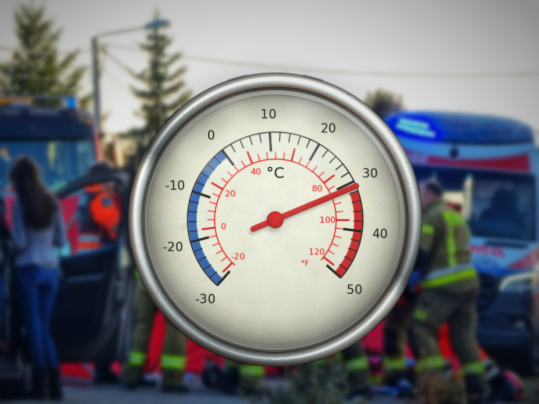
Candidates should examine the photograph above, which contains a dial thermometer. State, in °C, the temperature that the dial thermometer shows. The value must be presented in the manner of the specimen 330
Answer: 31
